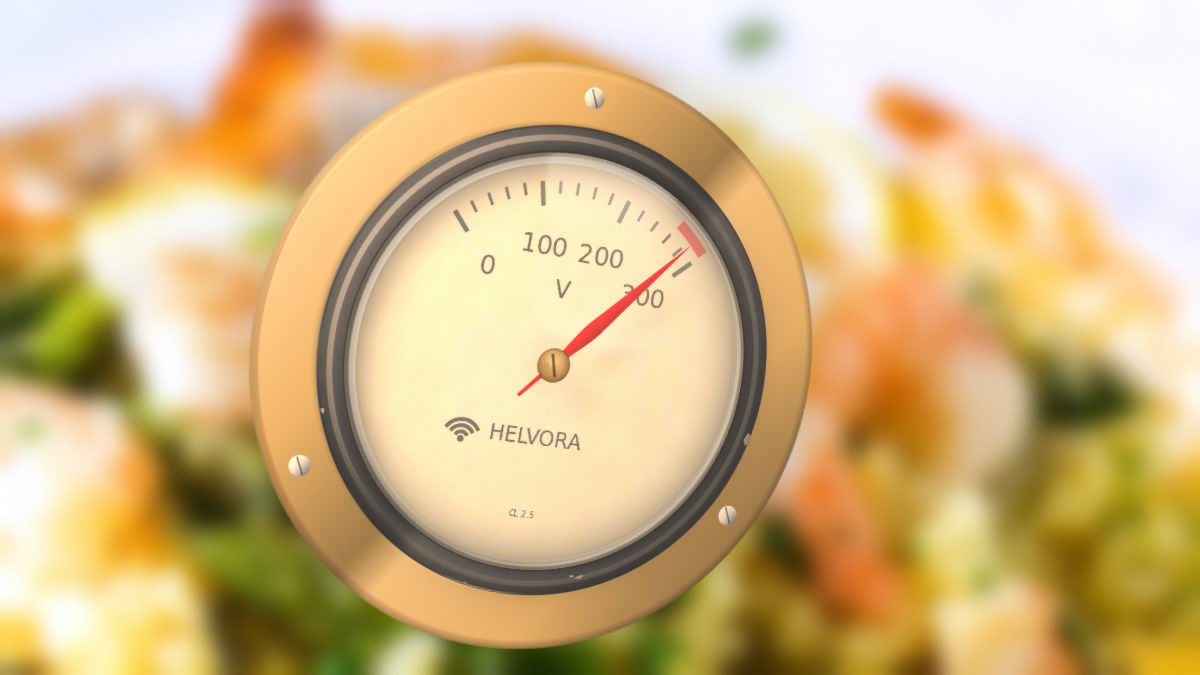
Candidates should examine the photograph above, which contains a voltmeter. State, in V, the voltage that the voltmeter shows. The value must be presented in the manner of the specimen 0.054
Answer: 280
